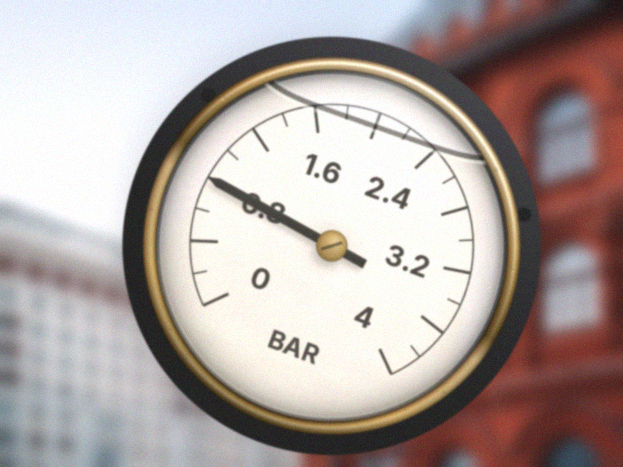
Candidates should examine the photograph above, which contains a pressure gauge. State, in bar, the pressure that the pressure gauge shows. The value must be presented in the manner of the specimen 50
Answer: 0.8
